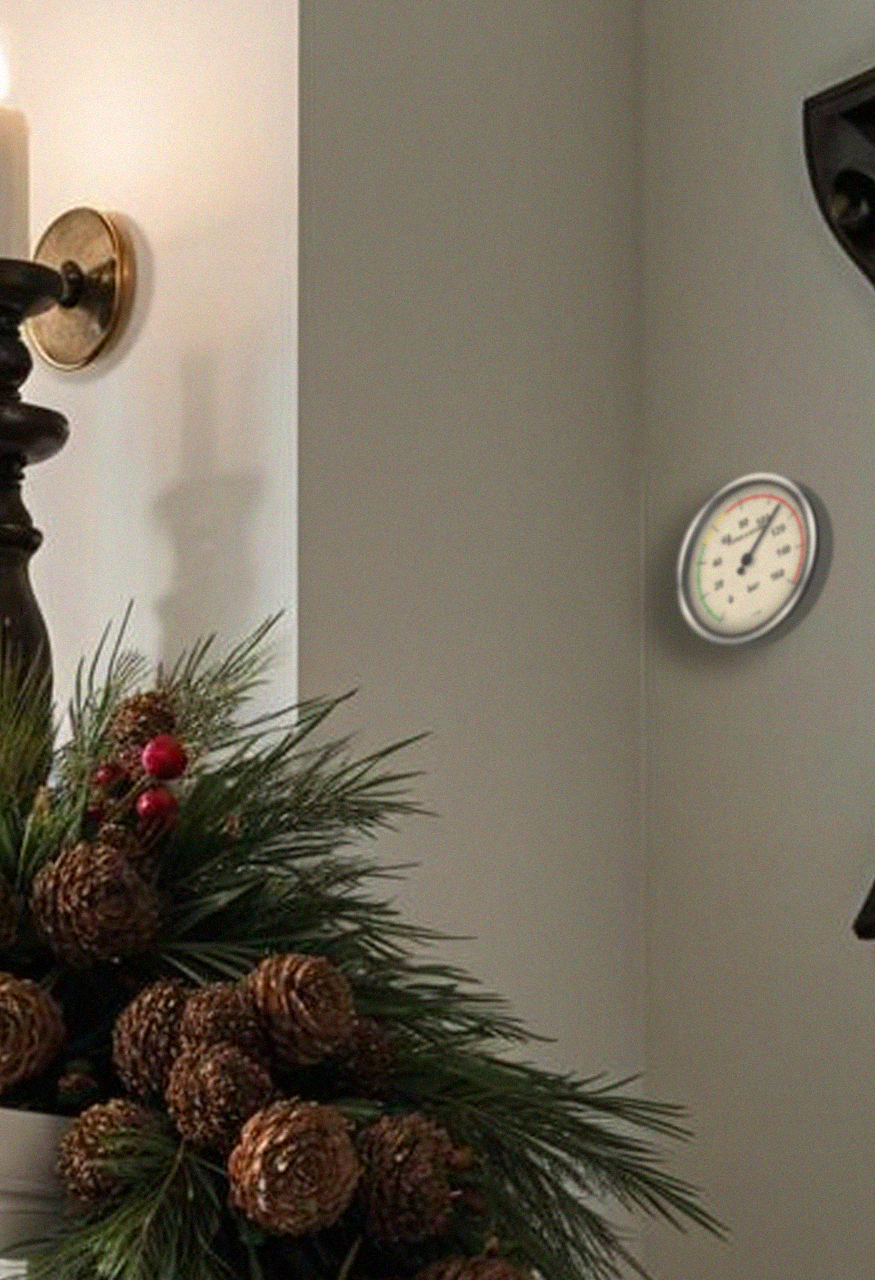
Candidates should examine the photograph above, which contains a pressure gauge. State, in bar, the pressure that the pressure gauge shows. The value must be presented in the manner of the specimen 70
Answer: 110
